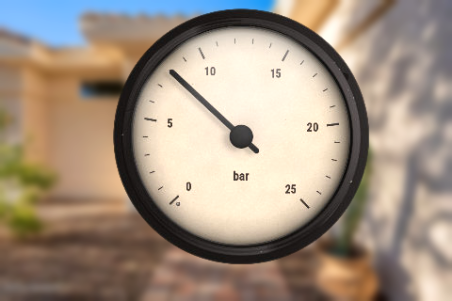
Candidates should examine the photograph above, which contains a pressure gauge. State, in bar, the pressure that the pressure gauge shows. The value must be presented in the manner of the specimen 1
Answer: 8
